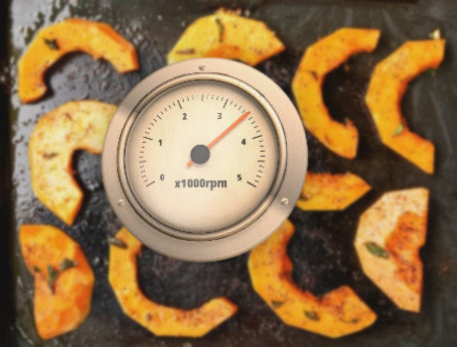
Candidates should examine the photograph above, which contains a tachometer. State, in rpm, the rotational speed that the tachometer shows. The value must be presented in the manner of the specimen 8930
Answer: 3500
